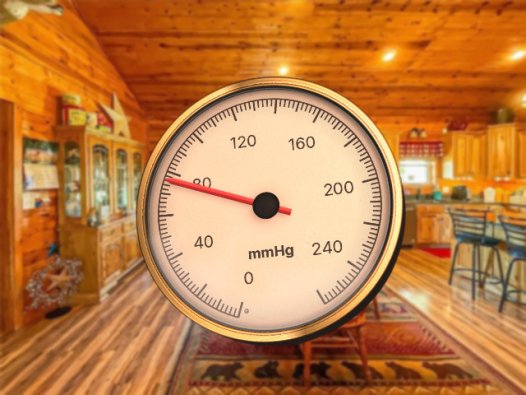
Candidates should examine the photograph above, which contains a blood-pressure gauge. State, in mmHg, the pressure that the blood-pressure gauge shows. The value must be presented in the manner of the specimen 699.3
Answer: 76
